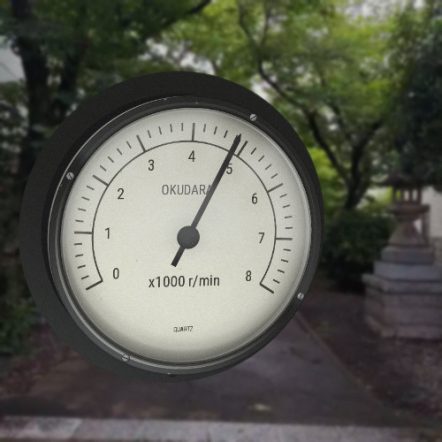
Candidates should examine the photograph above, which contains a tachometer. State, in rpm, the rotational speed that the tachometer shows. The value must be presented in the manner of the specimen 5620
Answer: 4800
